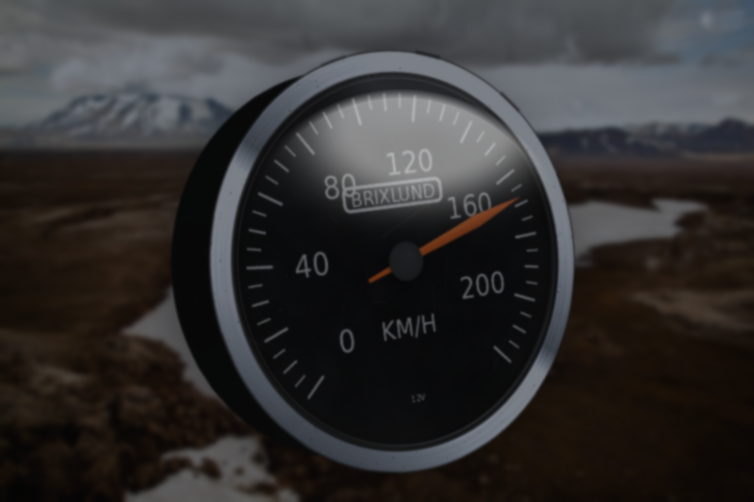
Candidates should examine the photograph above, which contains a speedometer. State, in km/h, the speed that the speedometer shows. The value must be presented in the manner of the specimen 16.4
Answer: 167.5
